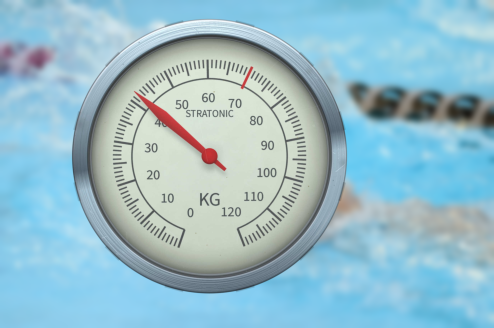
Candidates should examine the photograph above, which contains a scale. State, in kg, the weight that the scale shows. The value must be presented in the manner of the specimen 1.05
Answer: 42
